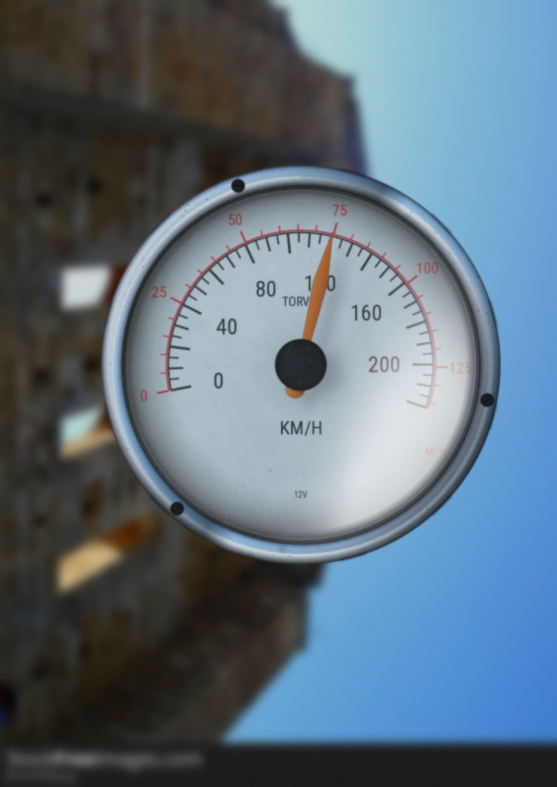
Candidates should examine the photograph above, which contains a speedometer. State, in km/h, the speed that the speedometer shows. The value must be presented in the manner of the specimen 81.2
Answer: 120
